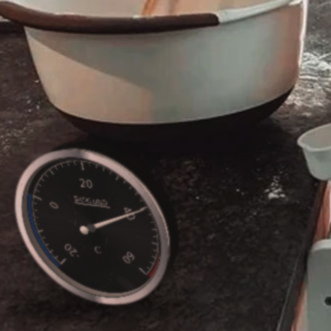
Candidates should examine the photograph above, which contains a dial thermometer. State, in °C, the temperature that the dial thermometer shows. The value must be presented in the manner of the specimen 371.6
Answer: 40
